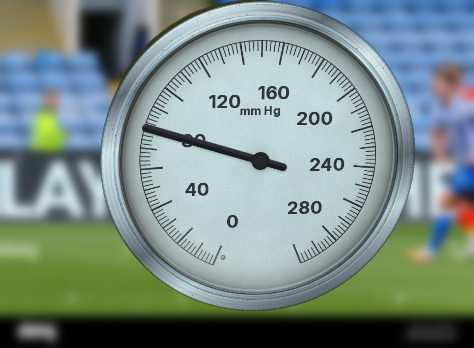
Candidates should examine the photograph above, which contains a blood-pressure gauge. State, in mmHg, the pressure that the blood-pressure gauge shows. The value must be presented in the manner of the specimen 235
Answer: 80
